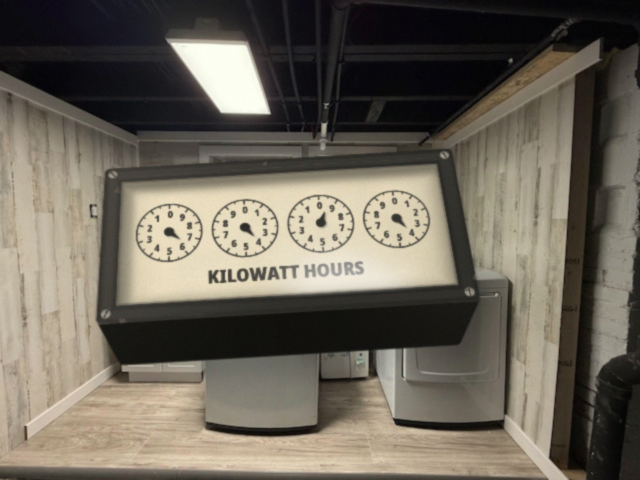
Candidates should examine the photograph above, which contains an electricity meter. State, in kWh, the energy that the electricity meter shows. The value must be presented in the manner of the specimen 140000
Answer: 6394
